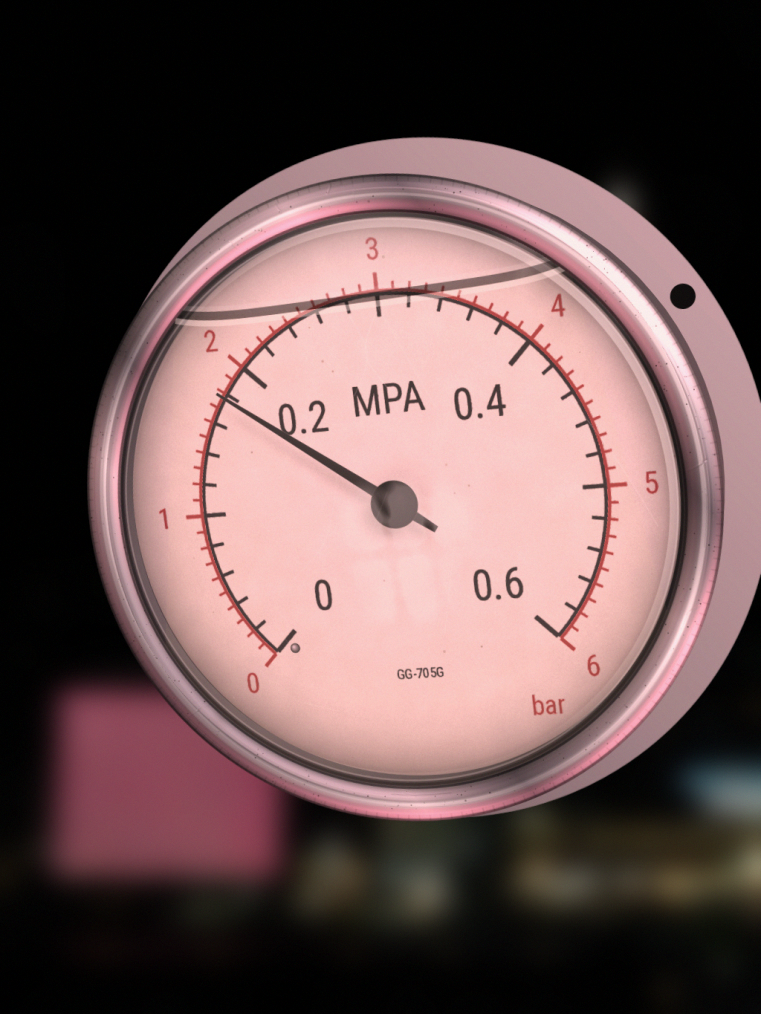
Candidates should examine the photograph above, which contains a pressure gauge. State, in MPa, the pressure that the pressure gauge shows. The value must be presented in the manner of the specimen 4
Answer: 0.18
